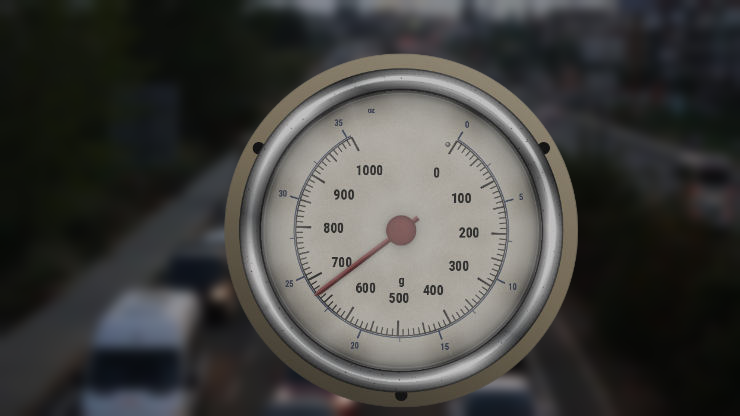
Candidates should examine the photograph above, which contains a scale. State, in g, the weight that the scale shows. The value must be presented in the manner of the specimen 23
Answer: 670
